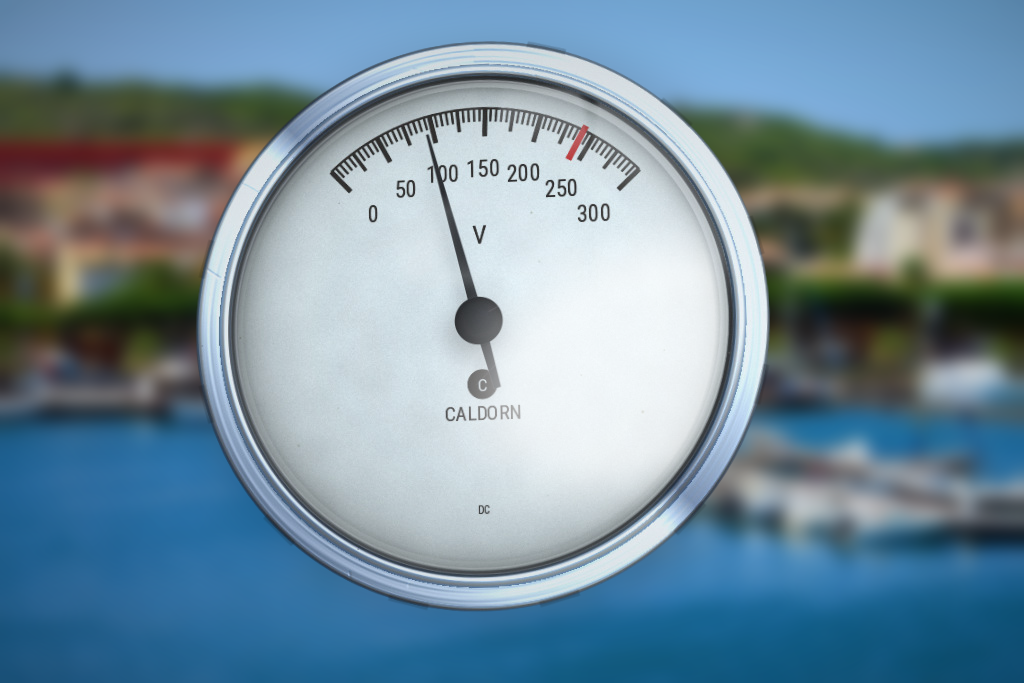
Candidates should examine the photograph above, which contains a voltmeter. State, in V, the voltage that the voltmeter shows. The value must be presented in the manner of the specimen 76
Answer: 95
